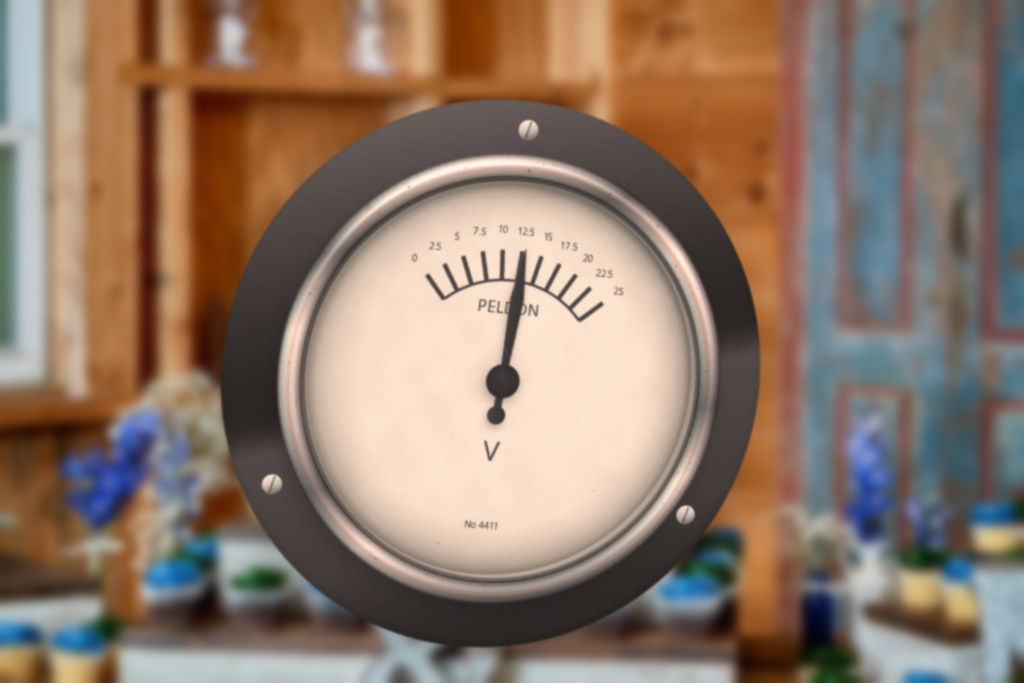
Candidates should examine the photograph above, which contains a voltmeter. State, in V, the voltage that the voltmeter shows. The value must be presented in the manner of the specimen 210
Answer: 12.5
